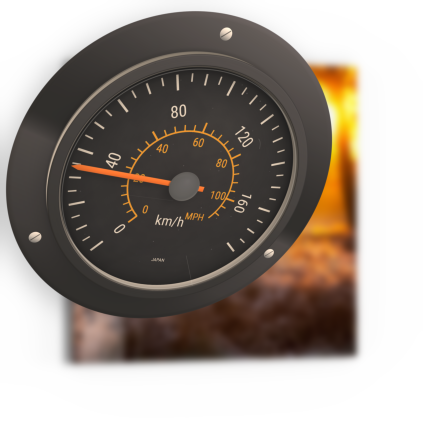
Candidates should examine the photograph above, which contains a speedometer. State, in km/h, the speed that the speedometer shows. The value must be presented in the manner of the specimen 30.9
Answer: 35
